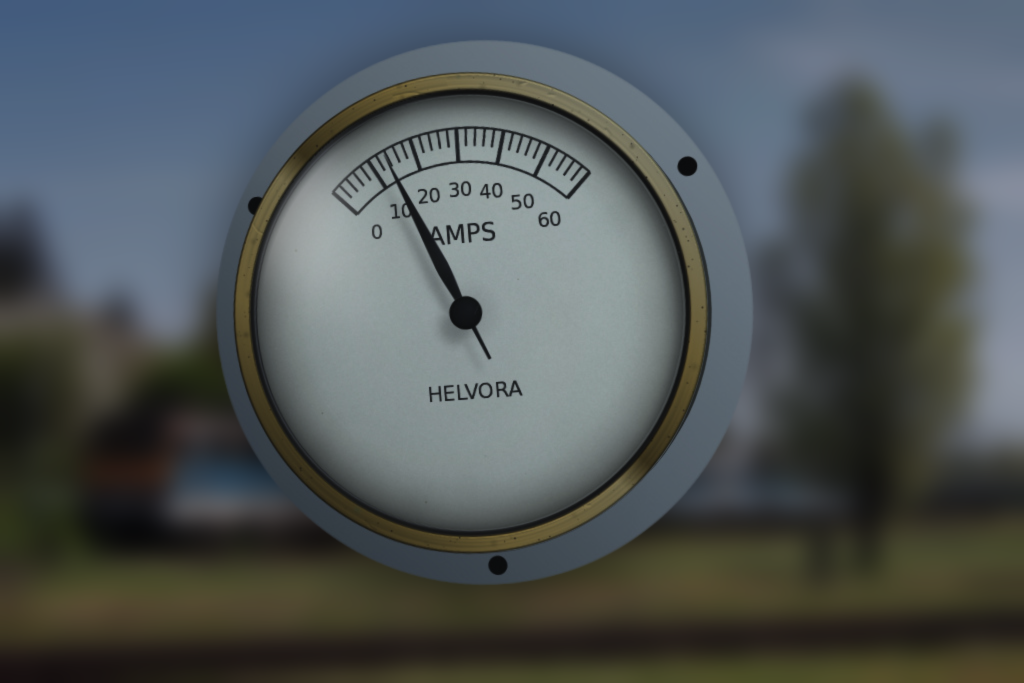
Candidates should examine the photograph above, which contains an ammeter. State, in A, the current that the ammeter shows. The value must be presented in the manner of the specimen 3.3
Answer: 14
